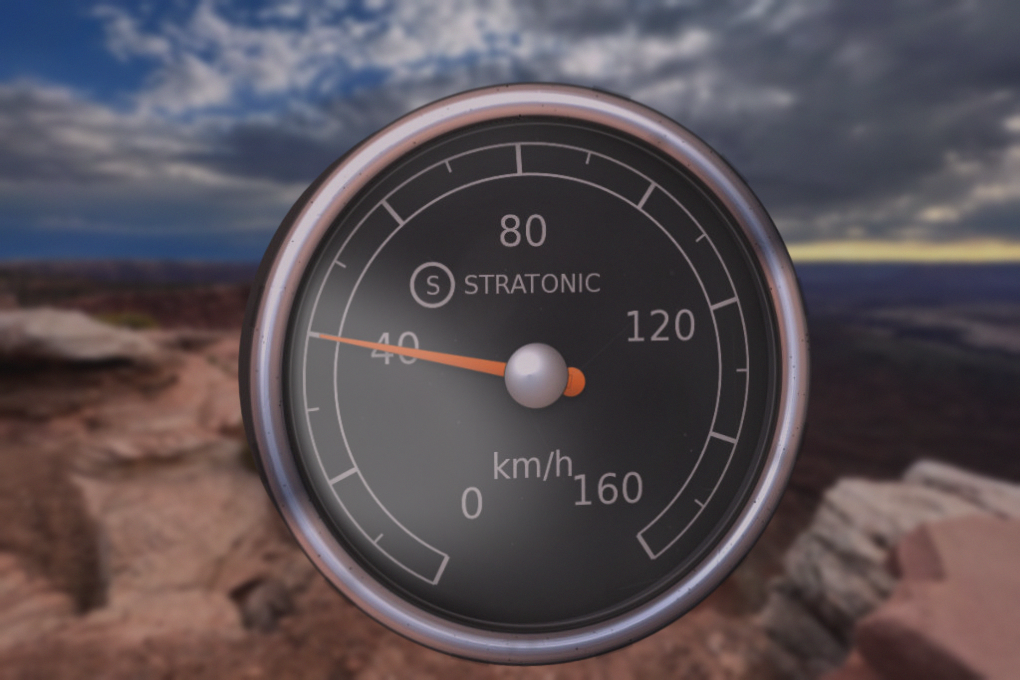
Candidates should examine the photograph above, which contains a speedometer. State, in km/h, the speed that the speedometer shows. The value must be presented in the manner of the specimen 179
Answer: 40
